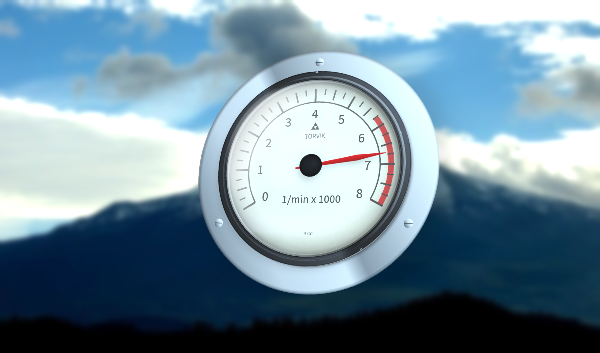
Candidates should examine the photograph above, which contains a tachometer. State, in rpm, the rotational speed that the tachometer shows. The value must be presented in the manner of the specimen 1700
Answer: 6750
